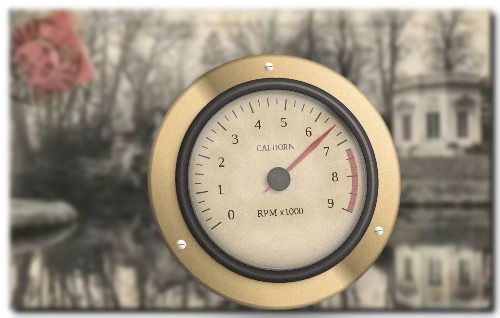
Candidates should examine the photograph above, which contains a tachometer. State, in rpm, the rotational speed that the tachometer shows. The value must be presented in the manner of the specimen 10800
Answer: 6500
